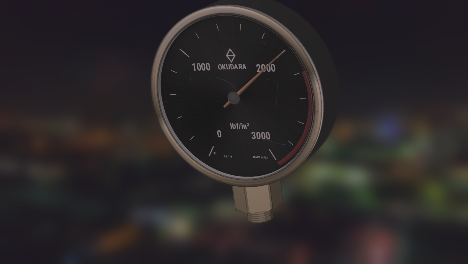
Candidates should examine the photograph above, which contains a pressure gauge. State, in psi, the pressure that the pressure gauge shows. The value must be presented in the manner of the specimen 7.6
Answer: 2000
